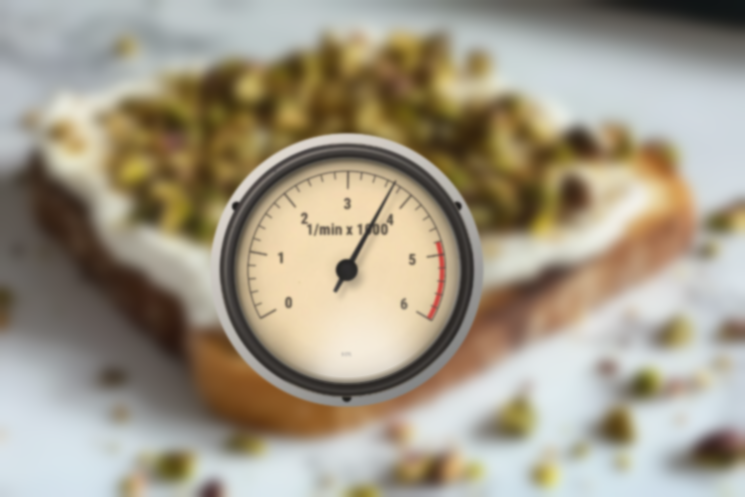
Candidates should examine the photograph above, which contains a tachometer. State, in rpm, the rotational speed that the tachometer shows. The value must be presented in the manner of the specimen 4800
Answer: 3700
